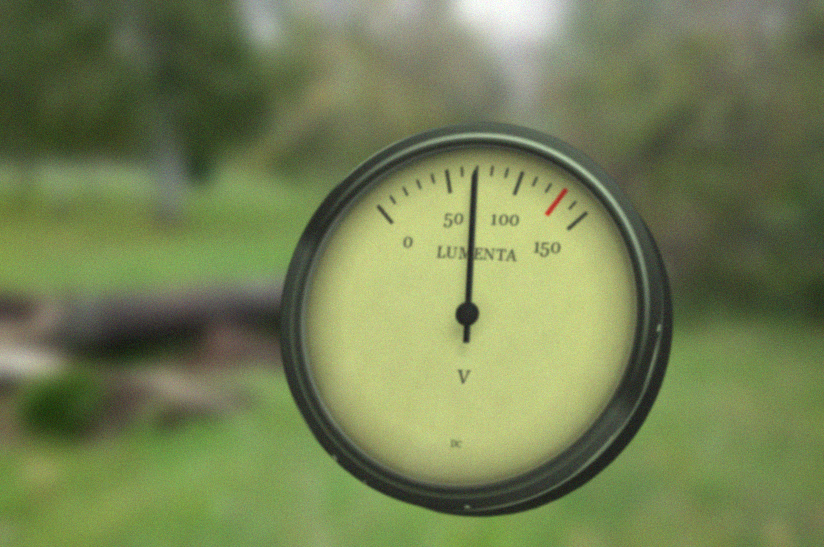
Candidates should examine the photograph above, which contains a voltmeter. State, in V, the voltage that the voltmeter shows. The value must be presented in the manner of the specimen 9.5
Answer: 70
